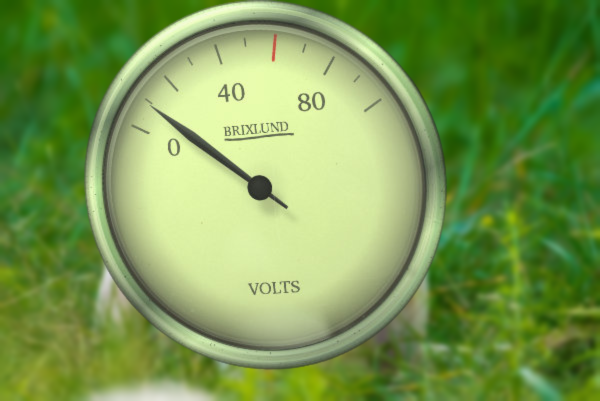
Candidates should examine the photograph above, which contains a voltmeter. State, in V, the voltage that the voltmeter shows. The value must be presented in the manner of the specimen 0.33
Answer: 10
